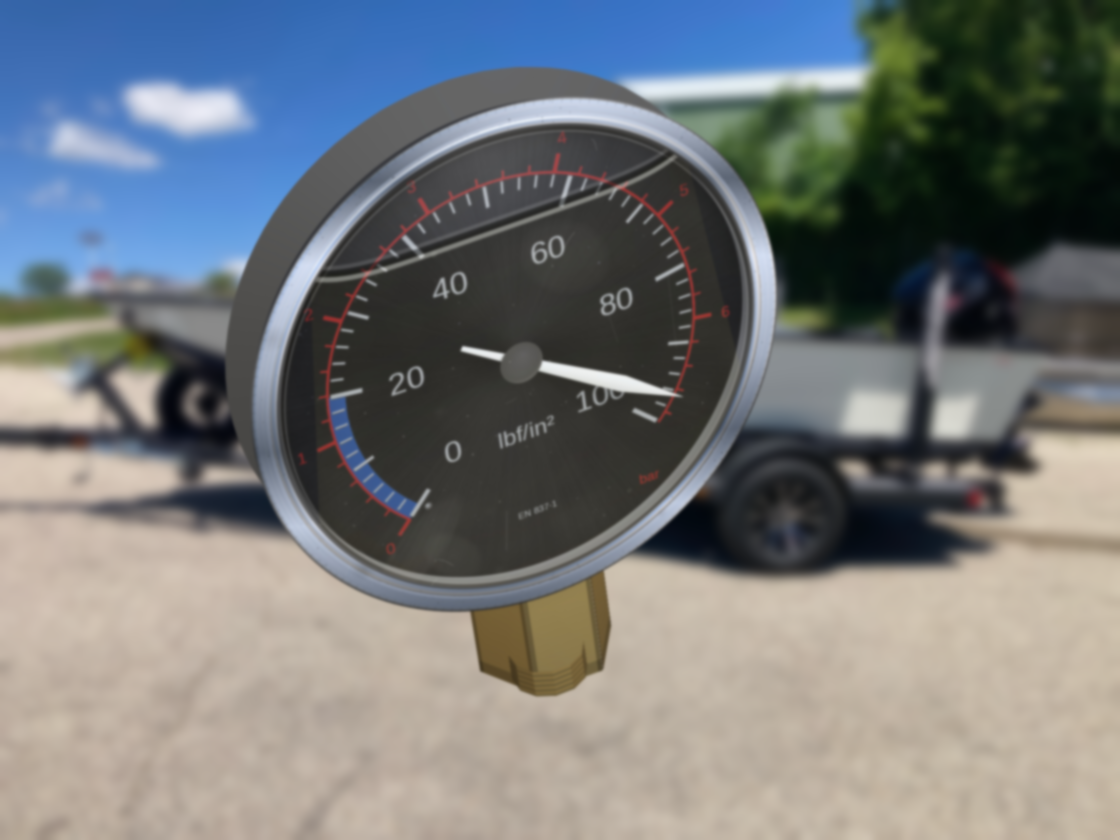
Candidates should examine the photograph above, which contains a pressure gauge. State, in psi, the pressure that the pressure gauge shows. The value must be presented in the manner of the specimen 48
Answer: 96
